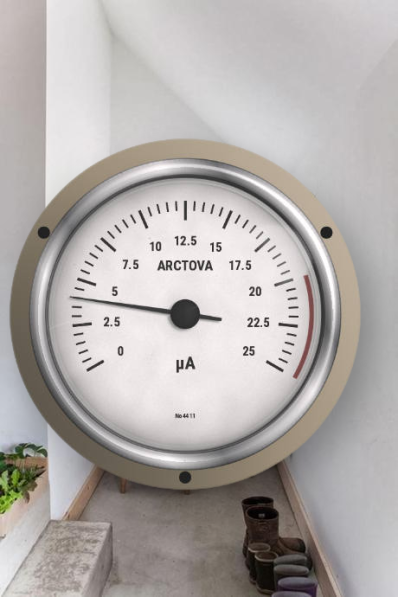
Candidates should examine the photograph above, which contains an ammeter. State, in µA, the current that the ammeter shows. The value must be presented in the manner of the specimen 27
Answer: 4
